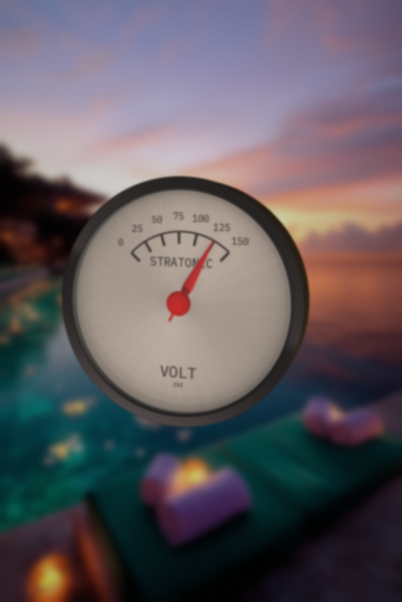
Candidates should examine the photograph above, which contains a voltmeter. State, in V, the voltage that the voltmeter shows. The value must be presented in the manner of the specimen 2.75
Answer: 125
